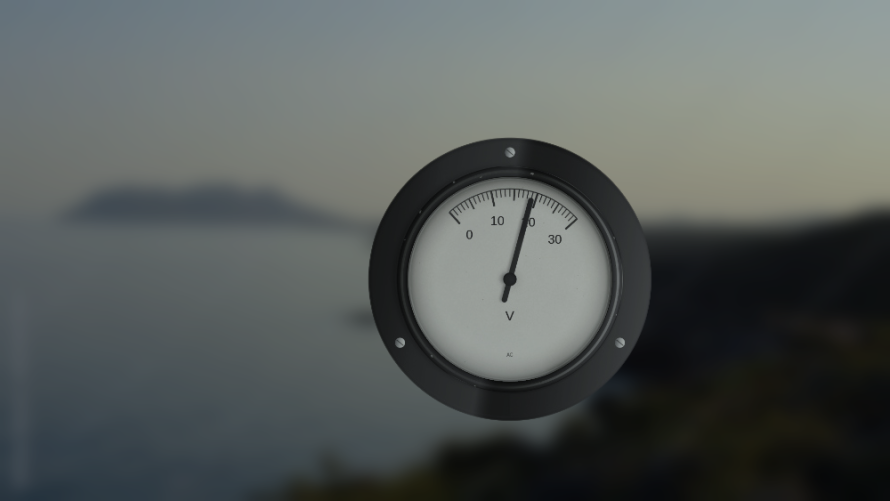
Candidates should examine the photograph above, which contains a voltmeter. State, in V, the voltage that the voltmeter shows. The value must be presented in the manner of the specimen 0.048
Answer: 19
